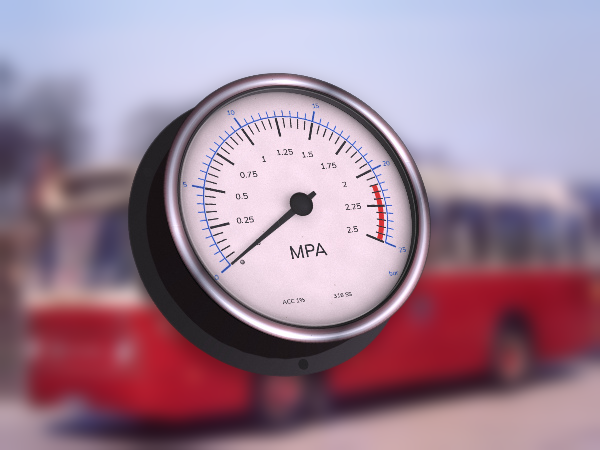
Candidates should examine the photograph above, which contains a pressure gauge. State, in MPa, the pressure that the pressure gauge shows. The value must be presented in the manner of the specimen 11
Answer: 0
